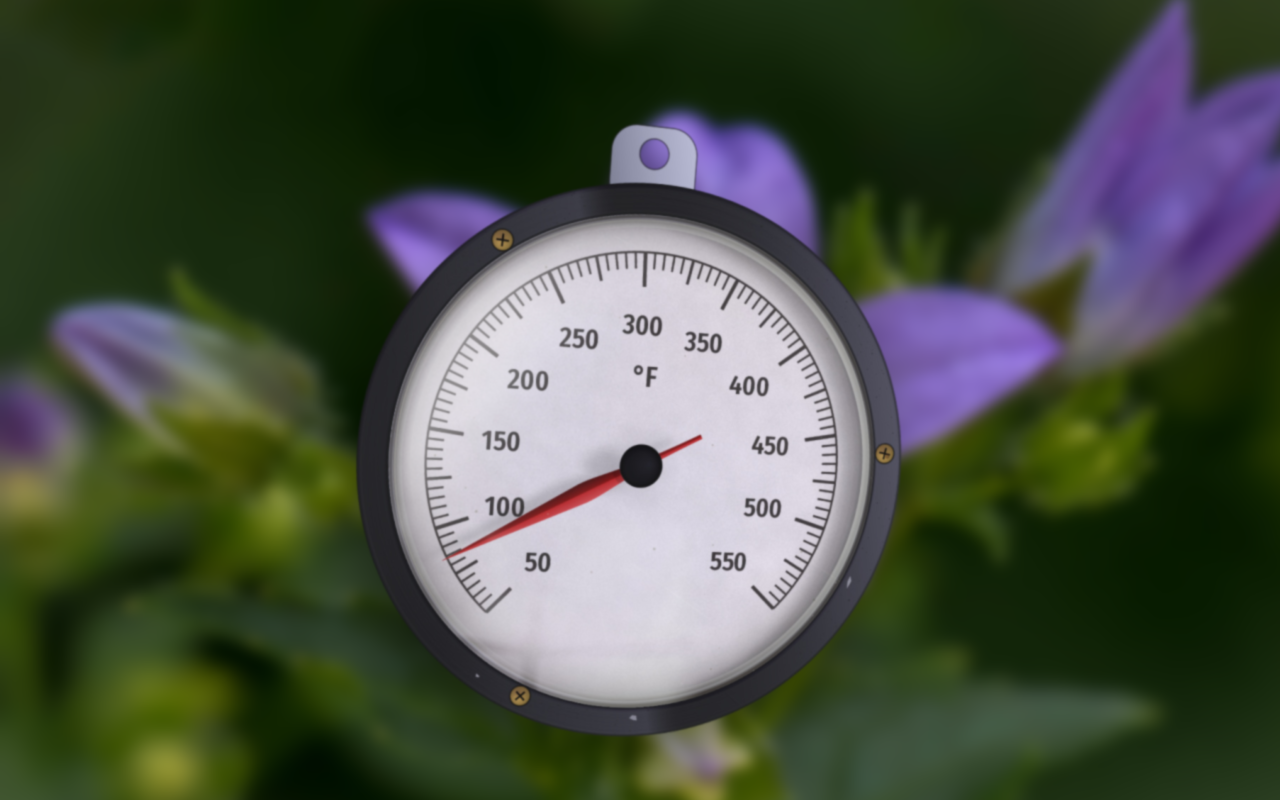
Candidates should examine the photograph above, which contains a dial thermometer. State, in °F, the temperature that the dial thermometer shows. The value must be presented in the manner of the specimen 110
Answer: 85
